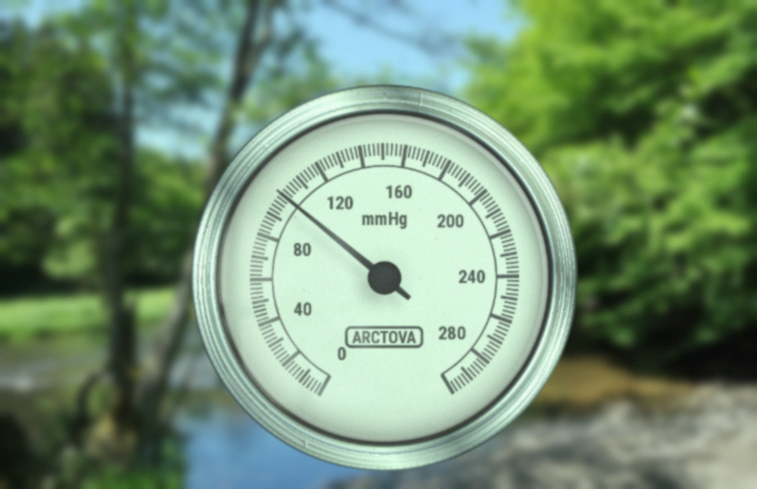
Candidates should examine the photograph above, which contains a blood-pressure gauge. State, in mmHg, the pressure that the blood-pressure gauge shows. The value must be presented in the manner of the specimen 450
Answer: 100
